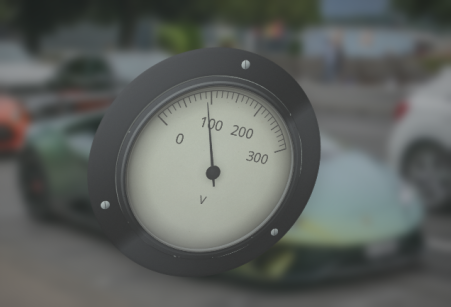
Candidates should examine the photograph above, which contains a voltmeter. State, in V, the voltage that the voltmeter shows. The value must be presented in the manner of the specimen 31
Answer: 90
